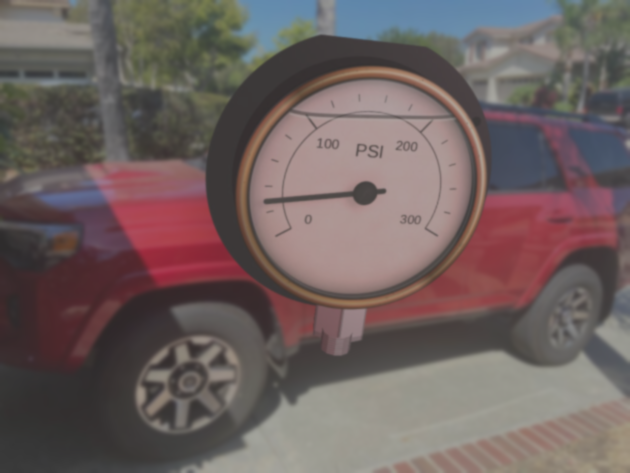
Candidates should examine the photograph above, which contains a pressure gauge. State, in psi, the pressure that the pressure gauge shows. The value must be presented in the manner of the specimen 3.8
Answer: 30
